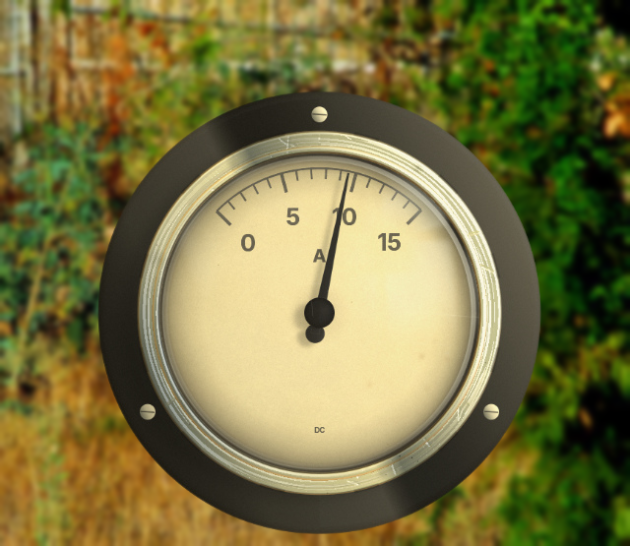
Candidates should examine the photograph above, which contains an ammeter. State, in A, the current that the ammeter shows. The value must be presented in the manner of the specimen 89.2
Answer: 9.5
